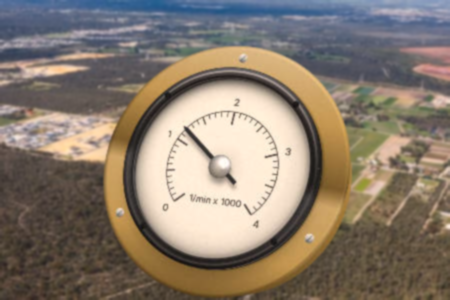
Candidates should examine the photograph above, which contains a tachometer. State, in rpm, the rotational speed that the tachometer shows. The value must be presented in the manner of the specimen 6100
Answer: 1200
